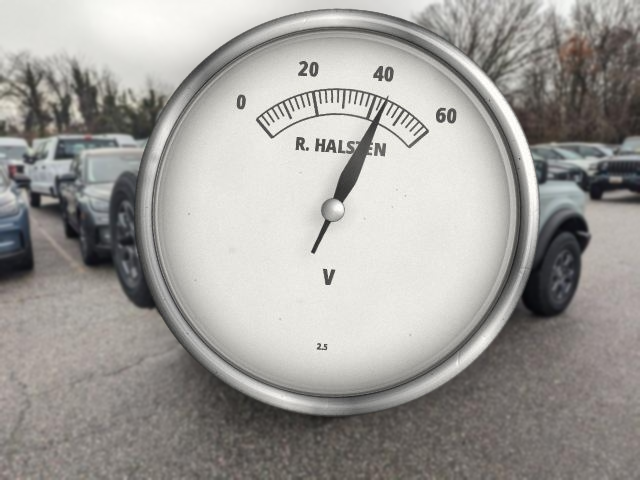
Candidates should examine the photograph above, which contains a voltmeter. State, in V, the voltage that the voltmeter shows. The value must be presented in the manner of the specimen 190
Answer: 44
